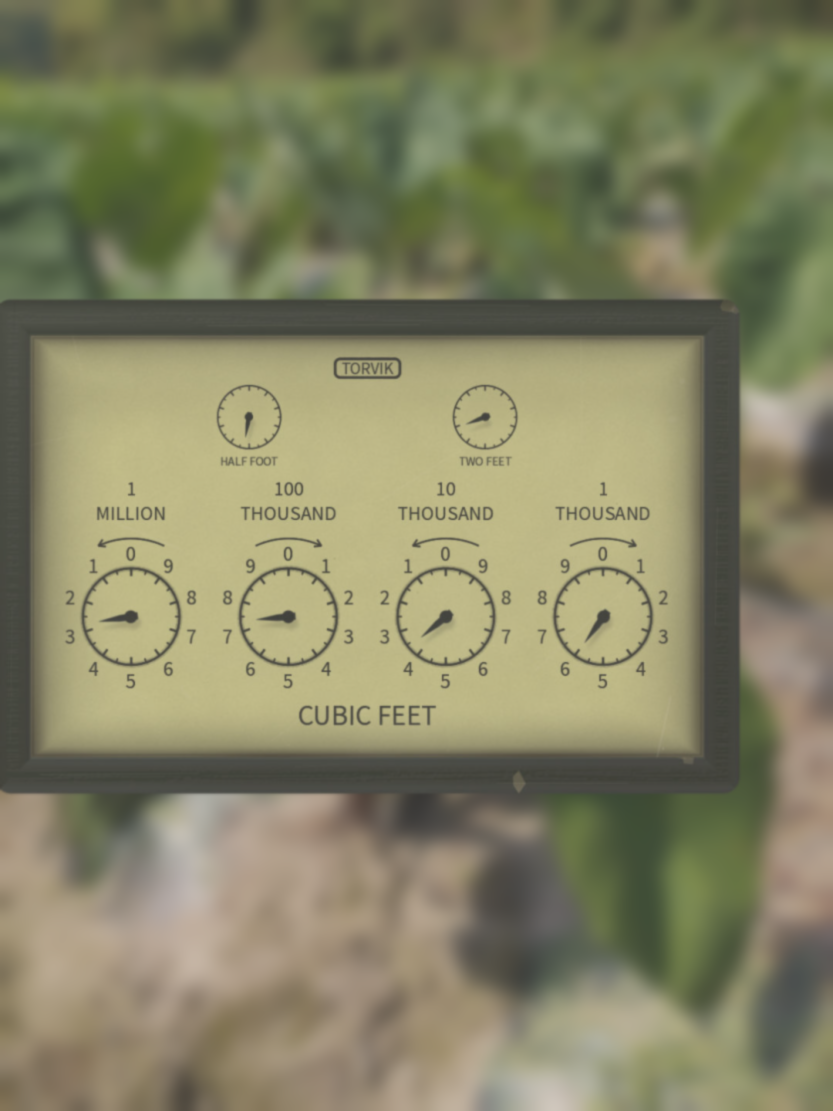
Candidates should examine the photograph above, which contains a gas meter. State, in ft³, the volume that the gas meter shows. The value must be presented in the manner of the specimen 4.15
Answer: 273600
